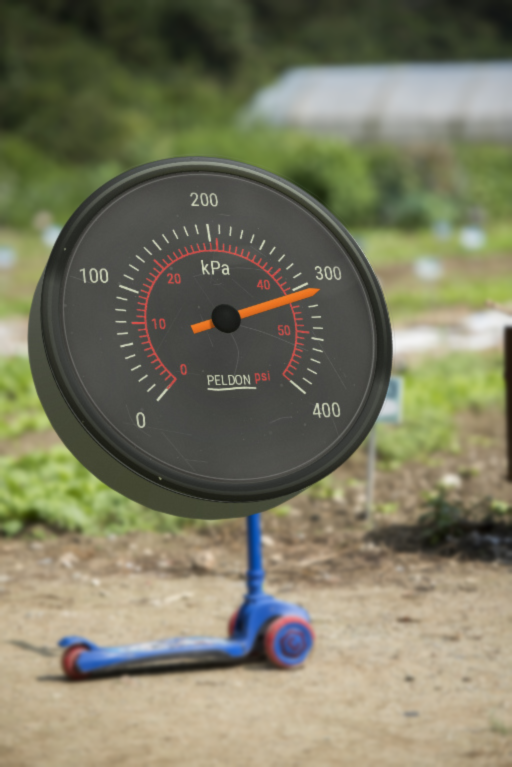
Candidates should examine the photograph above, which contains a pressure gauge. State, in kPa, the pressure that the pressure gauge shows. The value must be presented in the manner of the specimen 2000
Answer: 310
